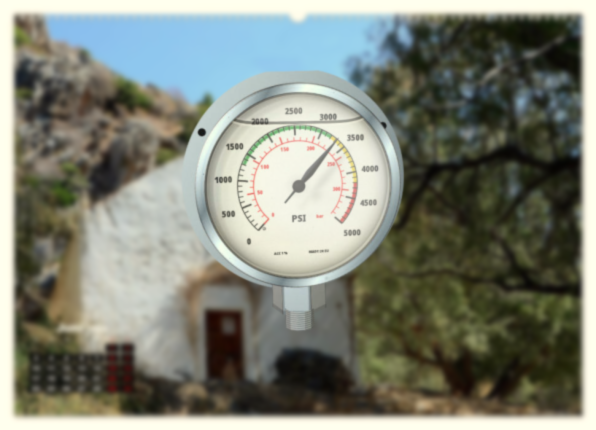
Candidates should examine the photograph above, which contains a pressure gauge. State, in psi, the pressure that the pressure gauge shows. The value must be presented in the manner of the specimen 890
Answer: 3300
